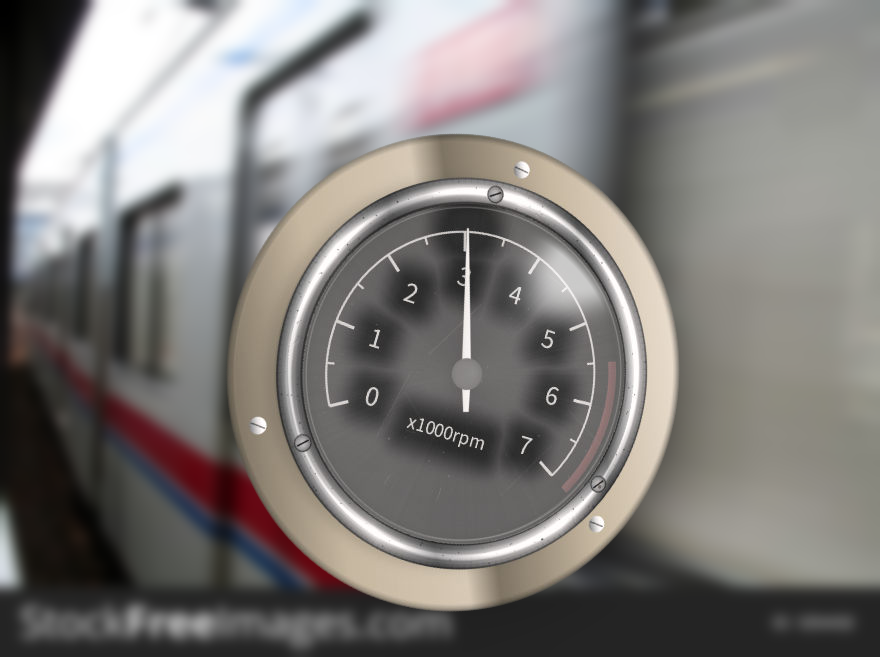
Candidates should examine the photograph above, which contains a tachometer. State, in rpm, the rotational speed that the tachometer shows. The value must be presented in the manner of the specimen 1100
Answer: 3000
